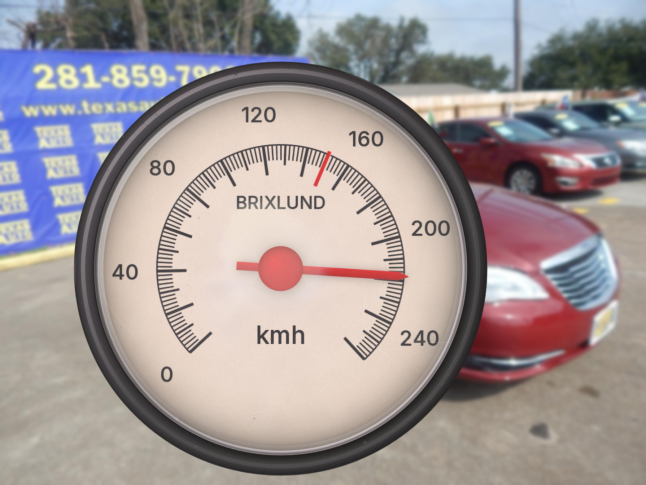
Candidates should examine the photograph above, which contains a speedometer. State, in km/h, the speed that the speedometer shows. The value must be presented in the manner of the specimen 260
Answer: 218
